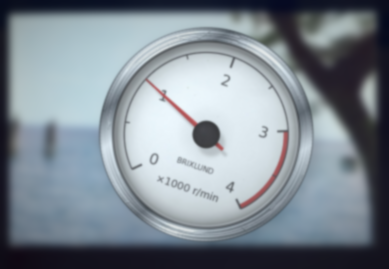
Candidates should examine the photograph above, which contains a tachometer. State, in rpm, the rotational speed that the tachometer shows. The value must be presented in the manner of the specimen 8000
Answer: 1000
